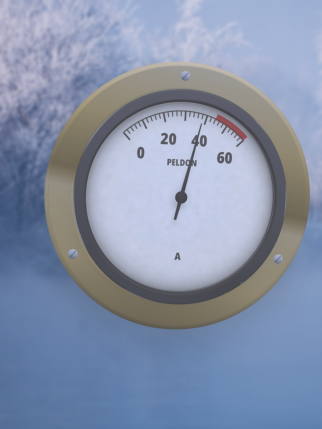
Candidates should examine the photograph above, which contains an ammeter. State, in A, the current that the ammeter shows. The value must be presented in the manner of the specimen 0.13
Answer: 38
